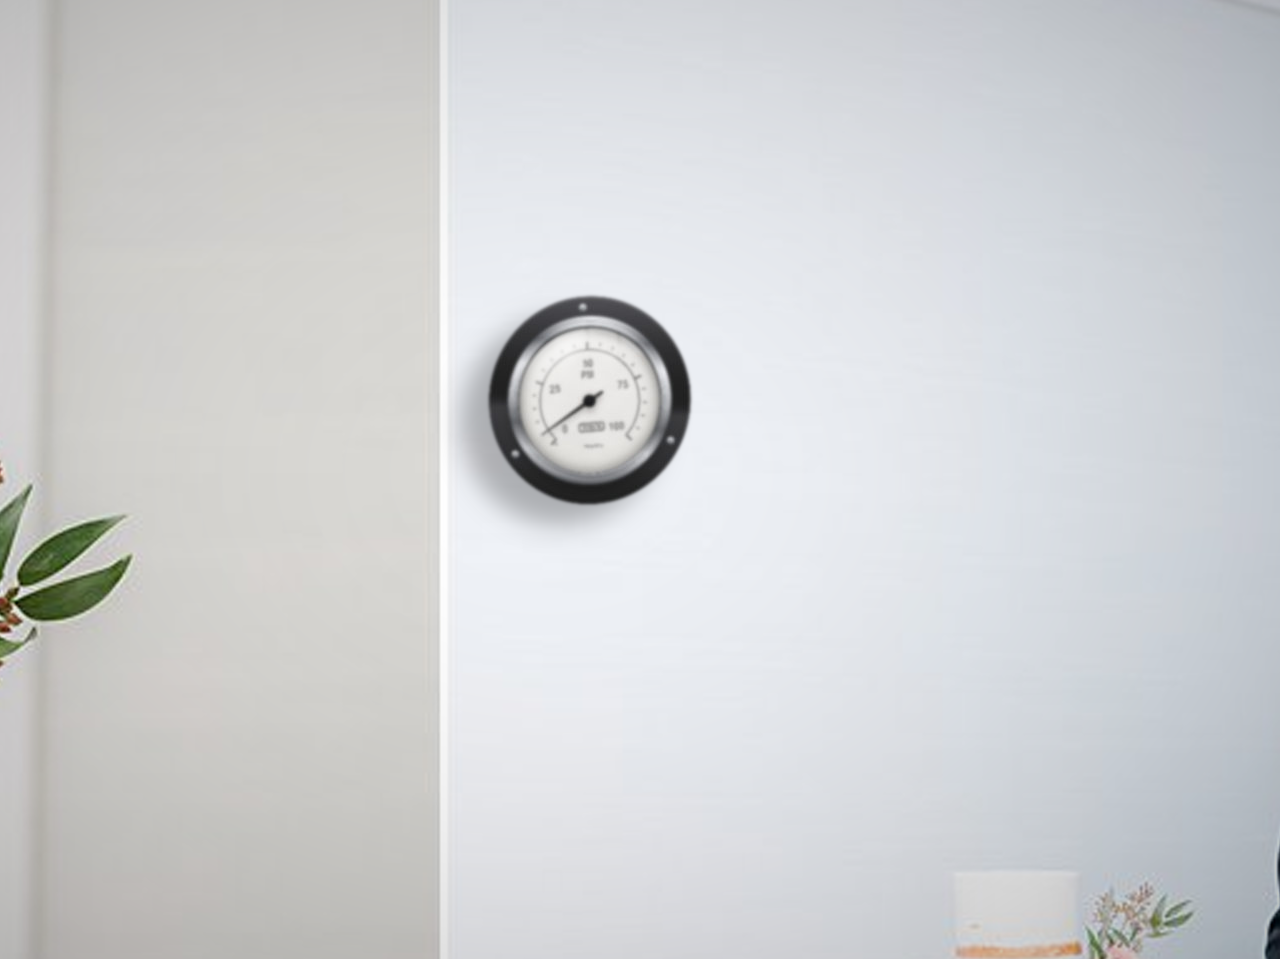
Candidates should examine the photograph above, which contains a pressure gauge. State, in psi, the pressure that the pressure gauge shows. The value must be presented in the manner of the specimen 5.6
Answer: 5
